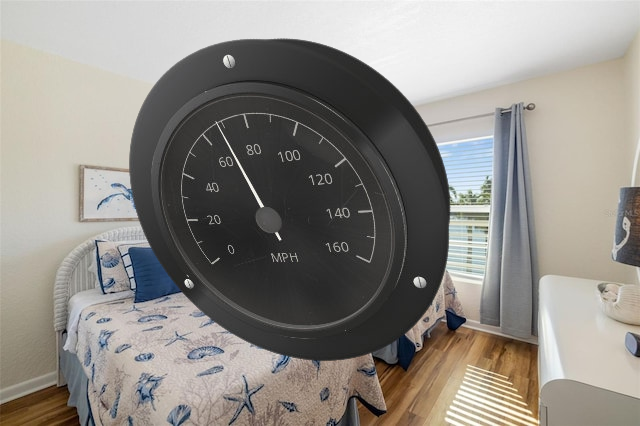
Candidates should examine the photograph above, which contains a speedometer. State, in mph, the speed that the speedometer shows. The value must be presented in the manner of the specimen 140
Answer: 70
